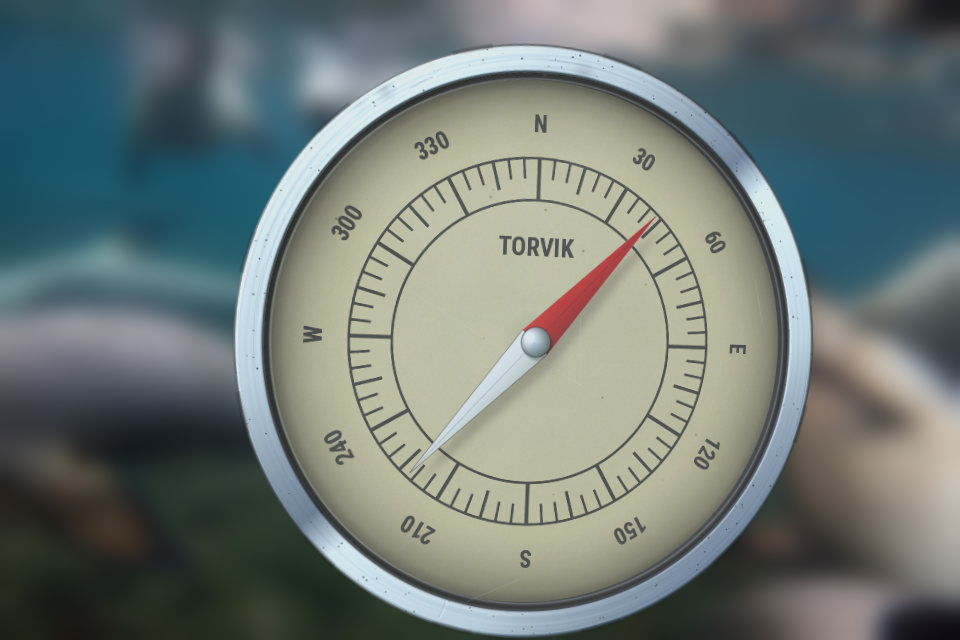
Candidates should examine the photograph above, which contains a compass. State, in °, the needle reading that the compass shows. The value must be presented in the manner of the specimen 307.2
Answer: 42.5
